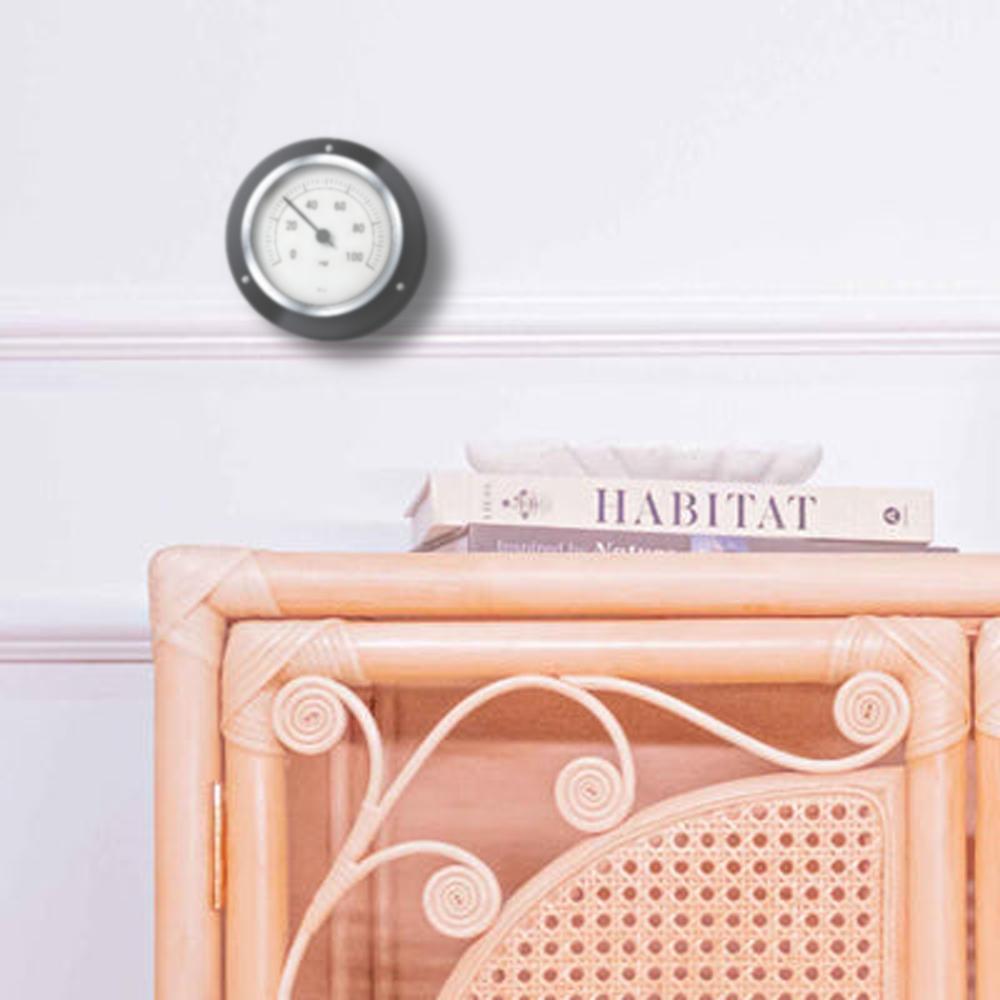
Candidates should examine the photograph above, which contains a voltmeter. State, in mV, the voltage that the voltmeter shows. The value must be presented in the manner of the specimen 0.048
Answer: 30
